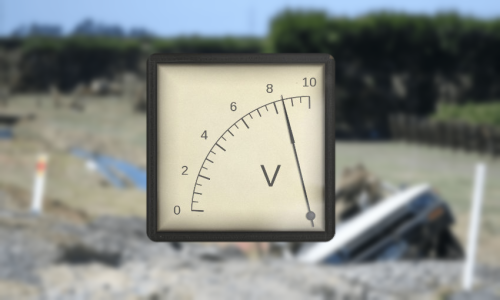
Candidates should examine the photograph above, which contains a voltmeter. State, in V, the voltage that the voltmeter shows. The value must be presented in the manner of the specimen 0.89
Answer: 8.5
